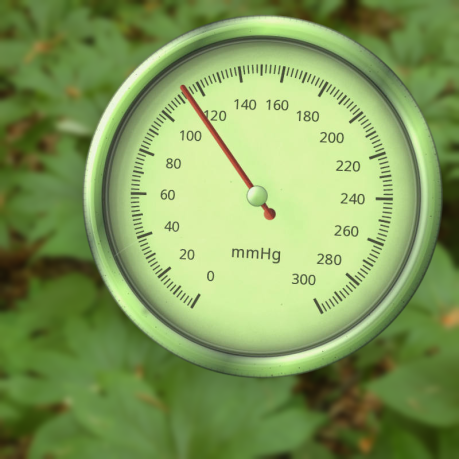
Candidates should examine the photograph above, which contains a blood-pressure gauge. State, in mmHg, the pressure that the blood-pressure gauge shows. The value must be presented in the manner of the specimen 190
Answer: 114
